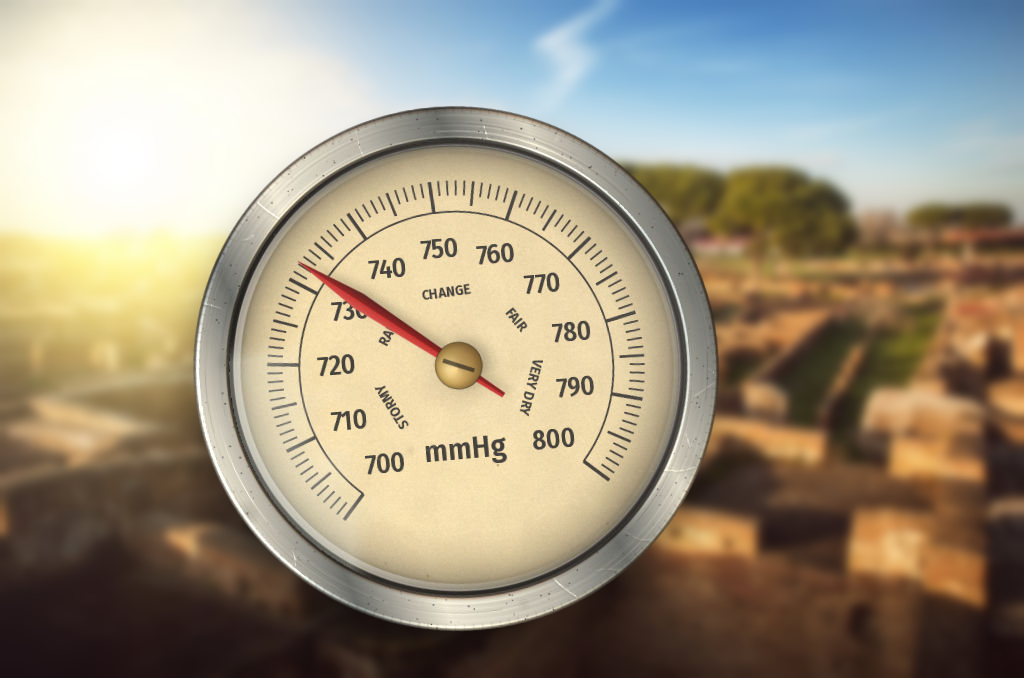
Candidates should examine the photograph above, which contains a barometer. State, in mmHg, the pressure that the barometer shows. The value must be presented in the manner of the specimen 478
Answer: 732
